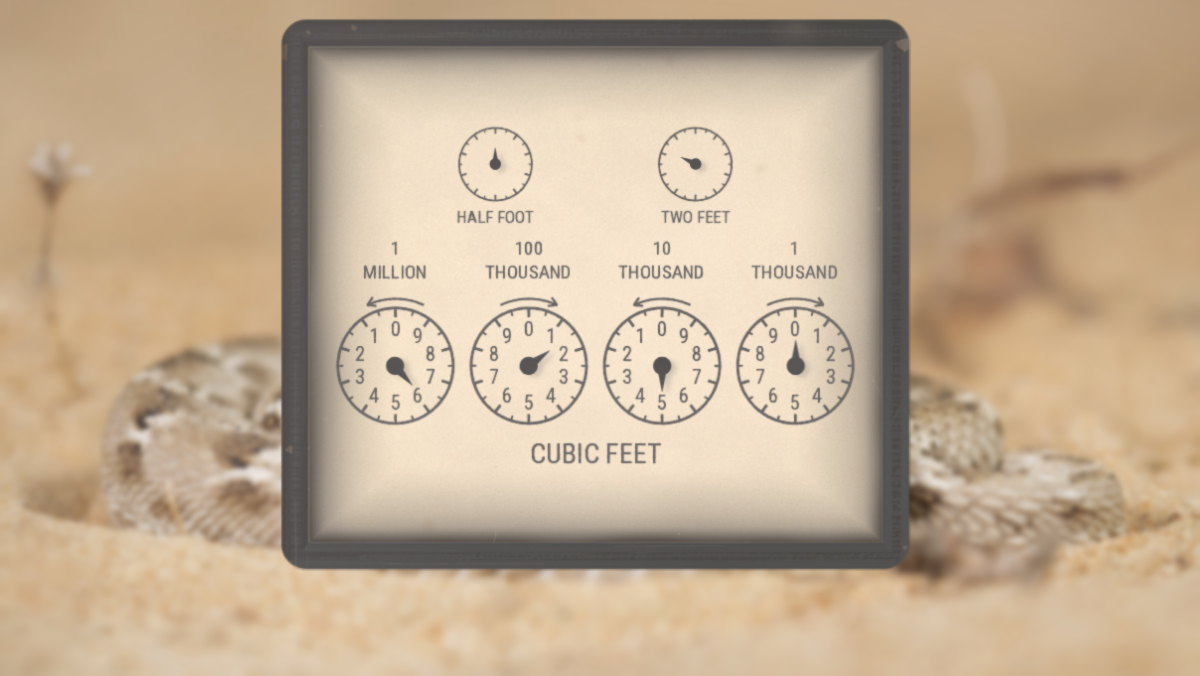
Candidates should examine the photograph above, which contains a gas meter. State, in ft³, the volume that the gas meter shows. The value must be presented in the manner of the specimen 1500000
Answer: 615000
